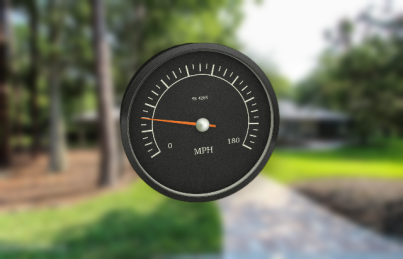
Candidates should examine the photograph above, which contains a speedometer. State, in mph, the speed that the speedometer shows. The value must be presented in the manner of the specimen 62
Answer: 30
